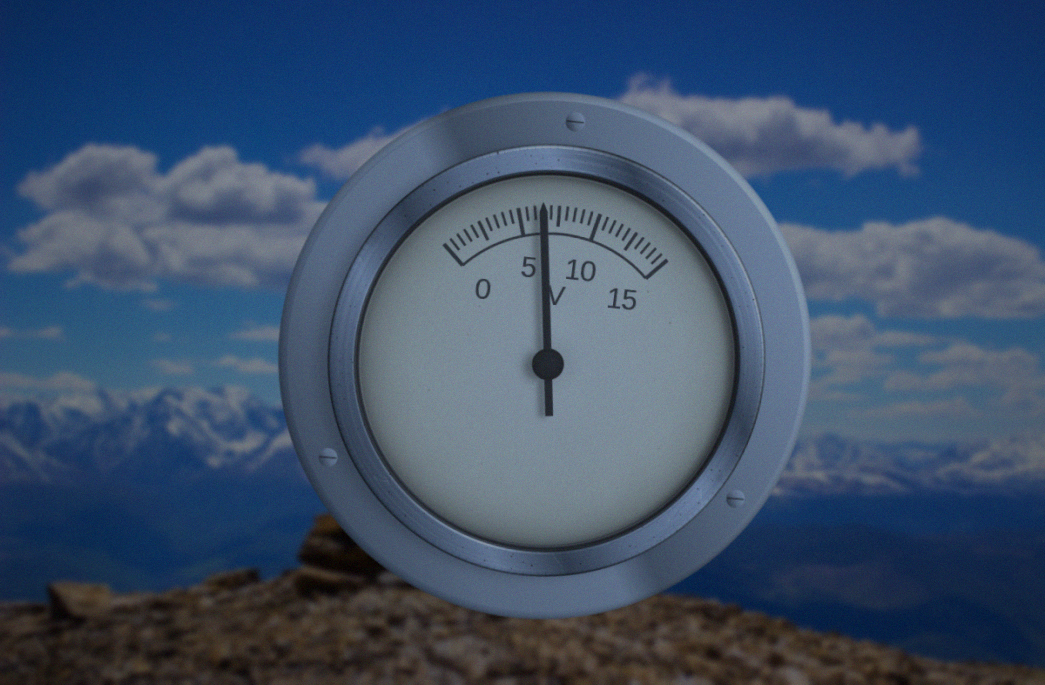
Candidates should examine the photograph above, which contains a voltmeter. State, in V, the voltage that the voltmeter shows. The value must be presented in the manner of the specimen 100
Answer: 6.5
